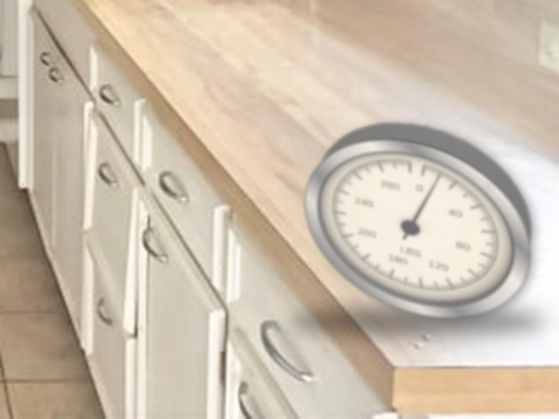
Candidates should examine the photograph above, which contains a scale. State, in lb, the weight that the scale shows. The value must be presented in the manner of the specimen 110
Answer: 10
